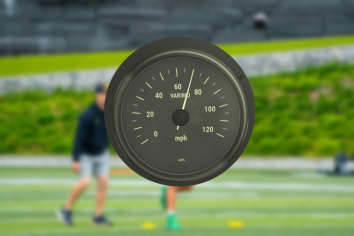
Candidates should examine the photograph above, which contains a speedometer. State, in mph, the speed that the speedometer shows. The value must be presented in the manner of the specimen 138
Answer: 70
